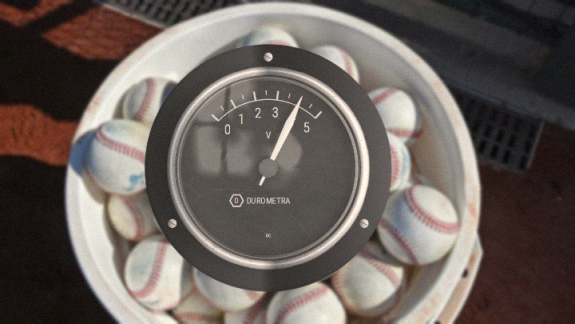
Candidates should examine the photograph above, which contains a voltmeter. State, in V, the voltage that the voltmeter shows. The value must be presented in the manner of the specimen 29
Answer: 4
